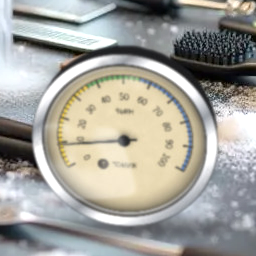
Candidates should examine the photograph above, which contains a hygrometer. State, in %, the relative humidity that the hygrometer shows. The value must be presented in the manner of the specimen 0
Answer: 10
